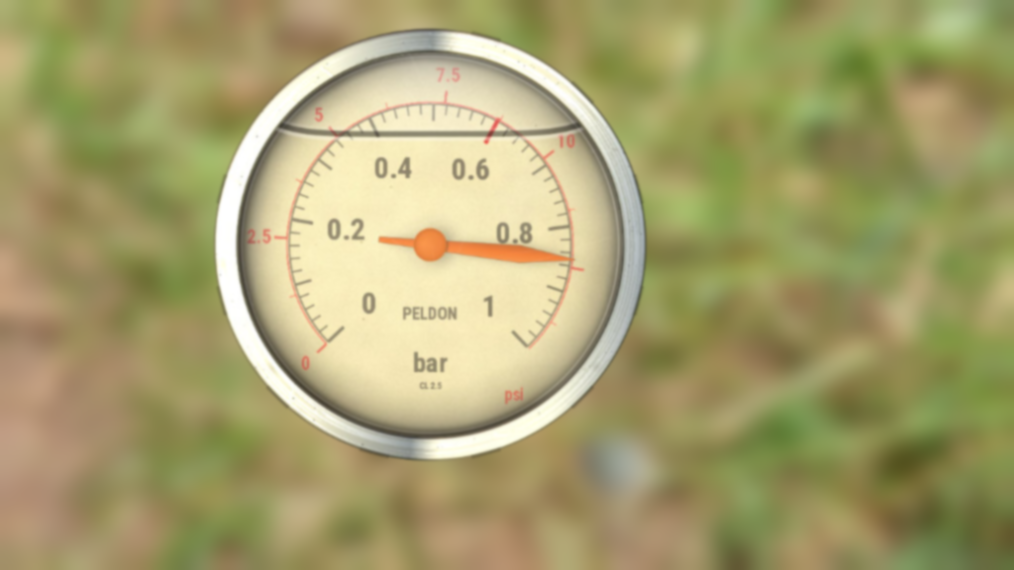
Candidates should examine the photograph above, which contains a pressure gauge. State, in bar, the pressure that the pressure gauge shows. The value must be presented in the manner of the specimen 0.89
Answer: 0.85
